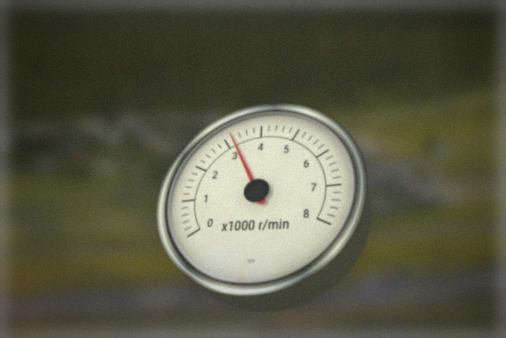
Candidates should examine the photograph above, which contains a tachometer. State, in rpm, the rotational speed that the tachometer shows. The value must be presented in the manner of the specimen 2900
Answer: 3200
